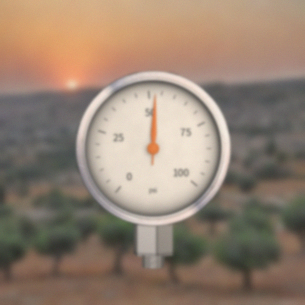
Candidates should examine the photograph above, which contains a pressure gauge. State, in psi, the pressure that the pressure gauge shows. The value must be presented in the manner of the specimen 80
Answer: 52.5
